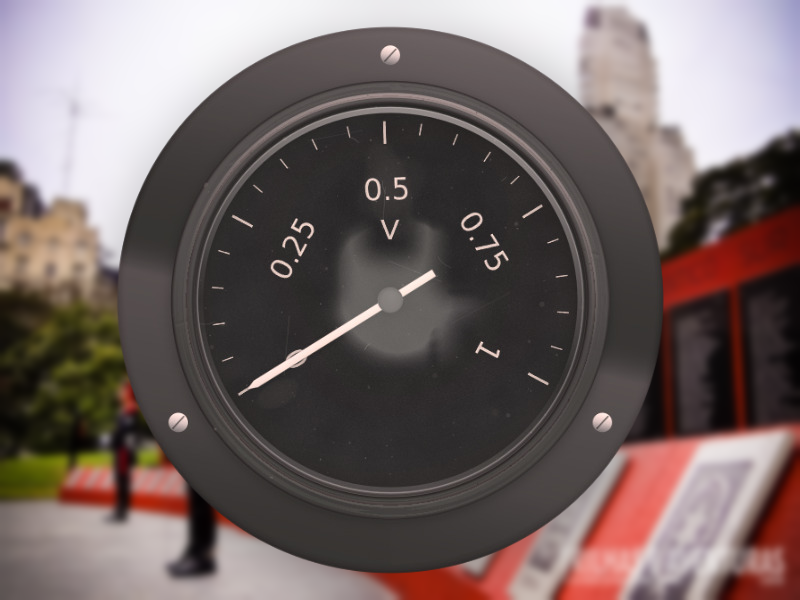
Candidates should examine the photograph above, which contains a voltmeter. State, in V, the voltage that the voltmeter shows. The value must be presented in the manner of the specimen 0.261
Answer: 0
